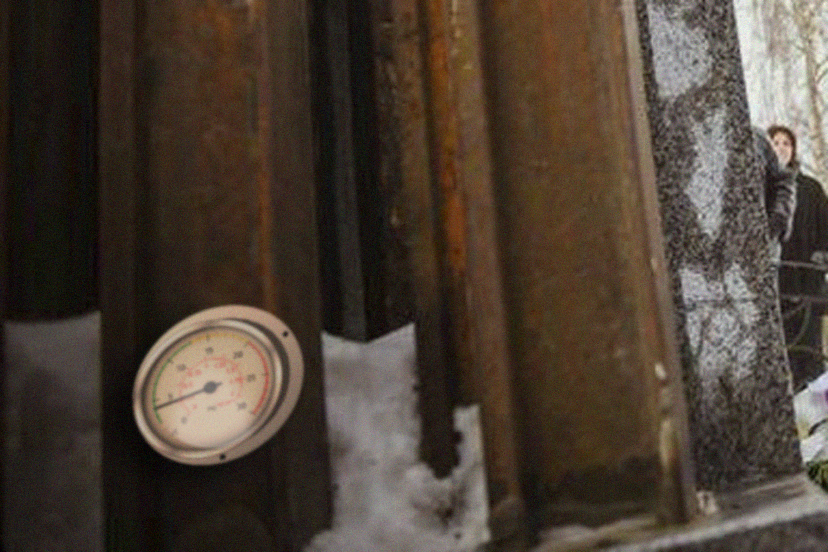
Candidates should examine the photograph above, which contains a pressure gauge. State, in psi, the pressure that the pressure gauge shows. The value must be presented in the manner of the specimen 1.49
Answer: 4
